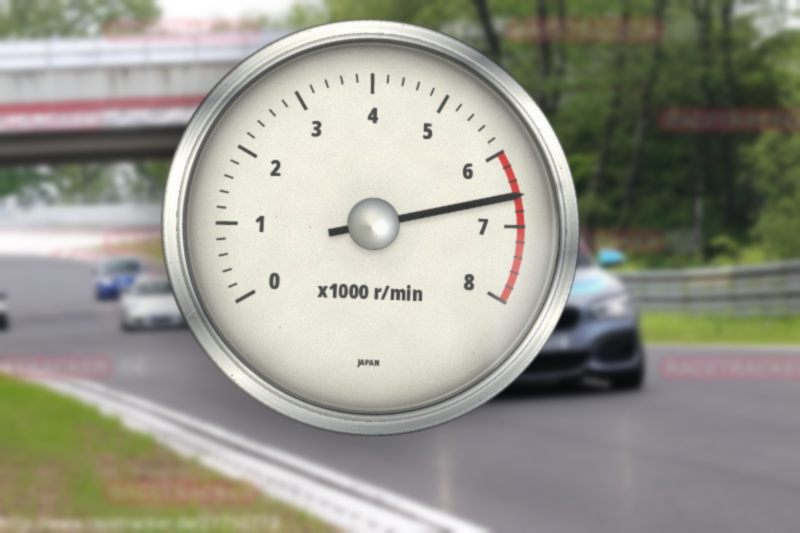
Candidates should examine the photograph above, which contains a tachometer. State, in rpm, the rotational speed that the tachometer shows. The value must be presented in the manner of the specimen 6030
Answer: 6600
